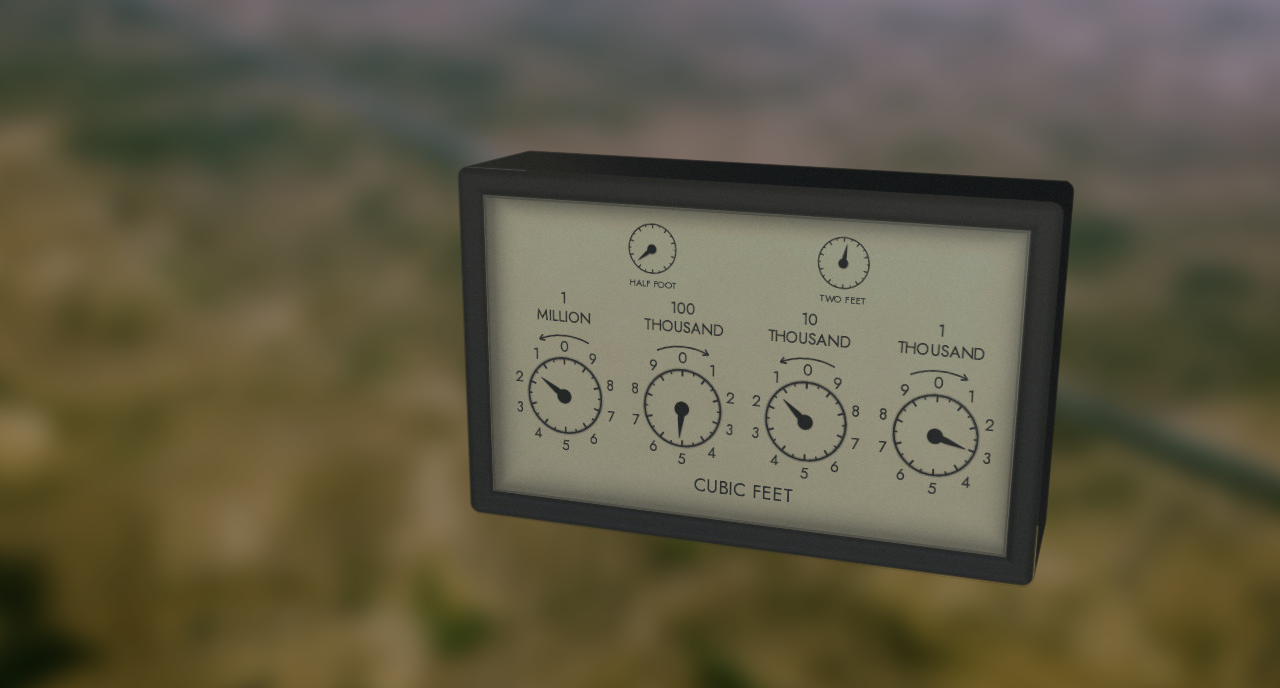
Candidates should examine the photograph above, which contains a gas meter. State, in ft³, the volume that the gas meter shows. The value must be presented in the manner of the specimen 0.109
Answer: 151300
